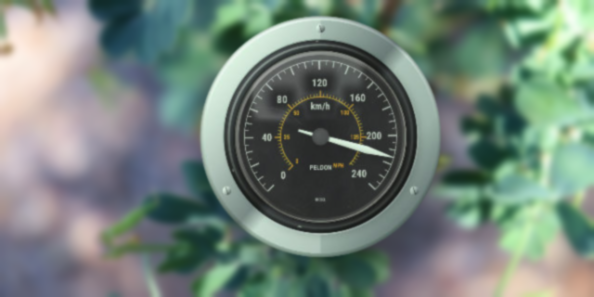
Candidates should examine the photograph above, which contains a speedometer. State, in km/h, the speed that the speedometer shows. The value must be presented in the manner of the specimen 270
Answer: 215
